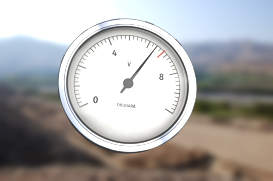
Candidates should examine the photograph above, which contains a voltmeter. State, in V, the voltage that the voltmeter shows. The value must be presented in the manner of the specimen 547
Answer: 6.4
